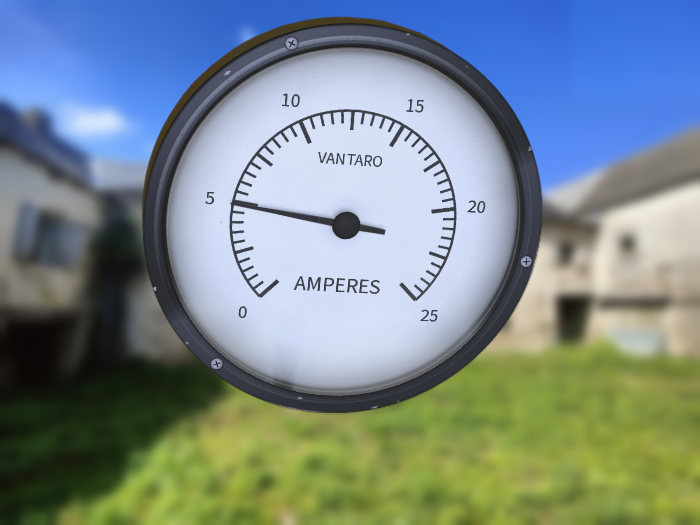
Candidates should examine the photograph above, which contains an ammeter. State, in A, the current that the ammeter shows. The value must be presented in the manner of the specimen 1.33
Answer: 5
